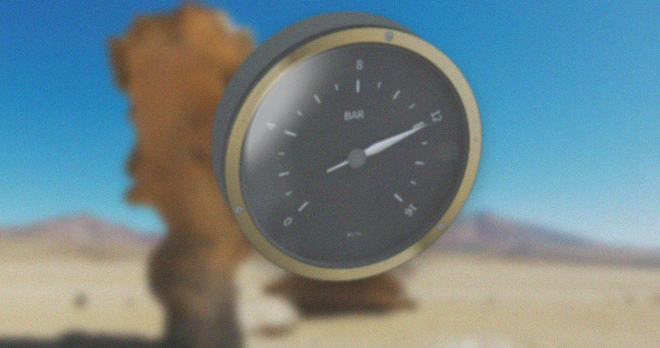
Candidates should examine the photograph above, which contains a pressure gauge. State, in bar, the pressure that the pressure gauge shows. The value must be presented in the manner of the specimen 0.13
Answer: 12
